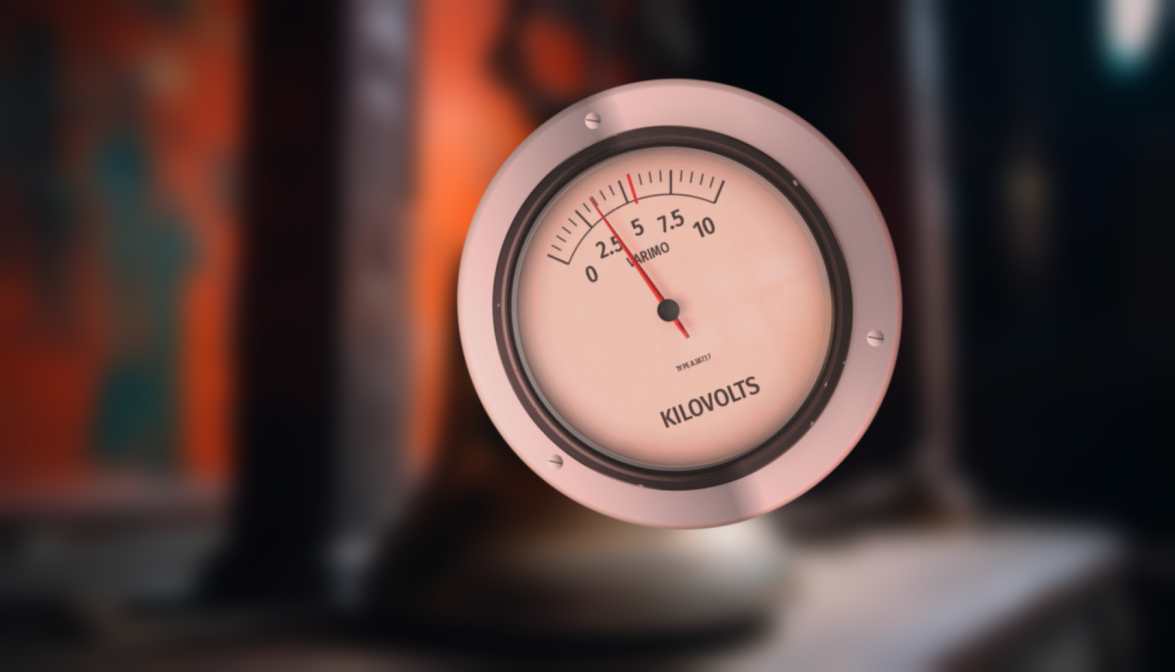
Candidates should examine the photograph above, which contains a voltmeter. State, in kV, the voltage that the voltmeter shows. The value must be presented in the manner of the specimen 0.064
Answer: 3.5
